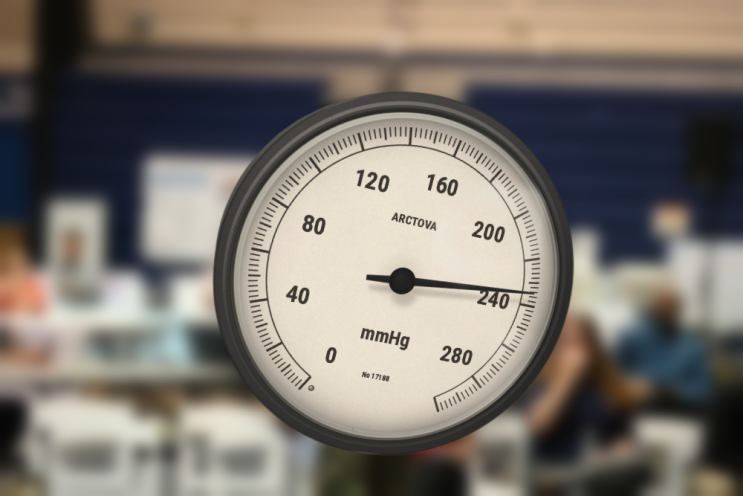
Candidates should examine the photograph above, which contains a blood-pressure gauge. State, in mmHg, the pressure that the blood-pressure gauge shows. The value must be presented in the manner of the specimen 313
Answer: 234
